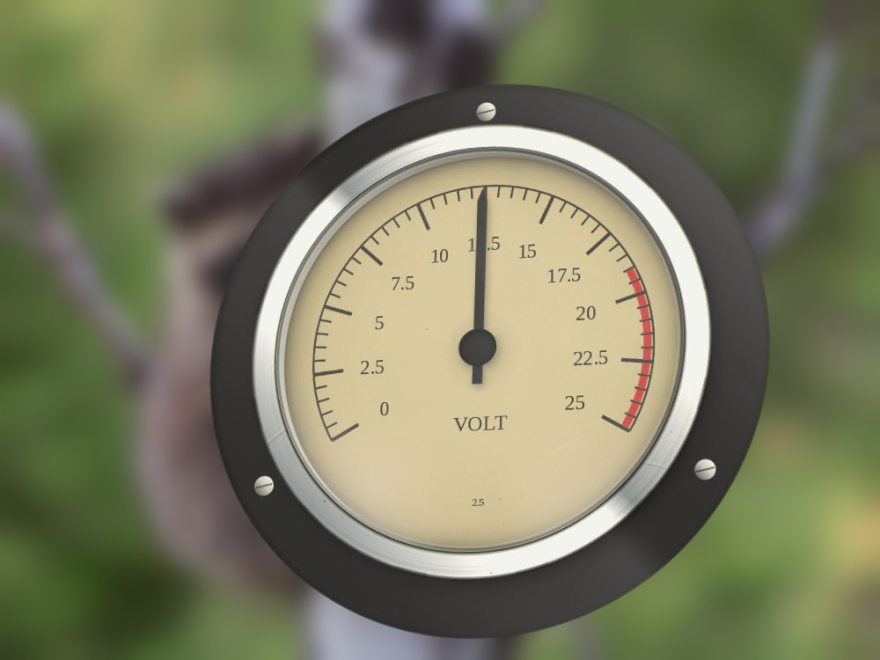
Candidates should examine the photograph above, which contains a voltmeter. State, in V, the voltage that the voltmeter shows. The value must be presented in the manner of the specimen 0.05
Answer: 12.5
